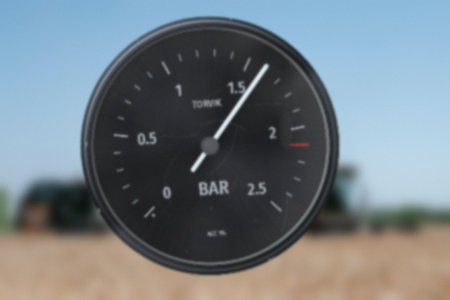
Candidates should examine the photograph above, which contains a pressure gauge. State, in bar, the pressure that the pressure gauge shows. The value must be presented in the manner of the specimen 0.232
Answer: 1.6
